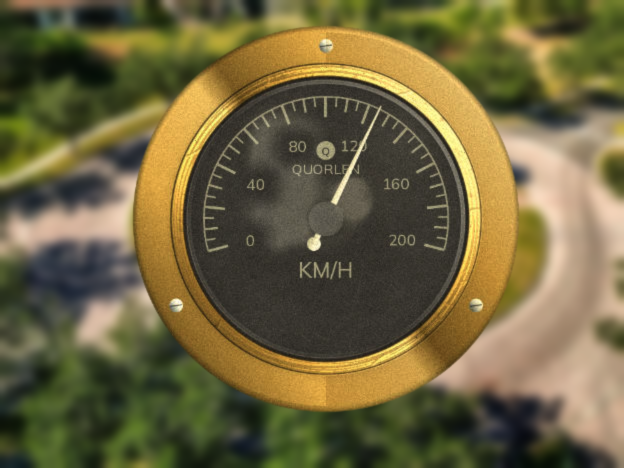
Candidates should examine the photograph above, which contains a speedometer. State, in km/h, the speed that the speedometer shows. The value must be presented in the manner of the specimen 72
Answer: 125
